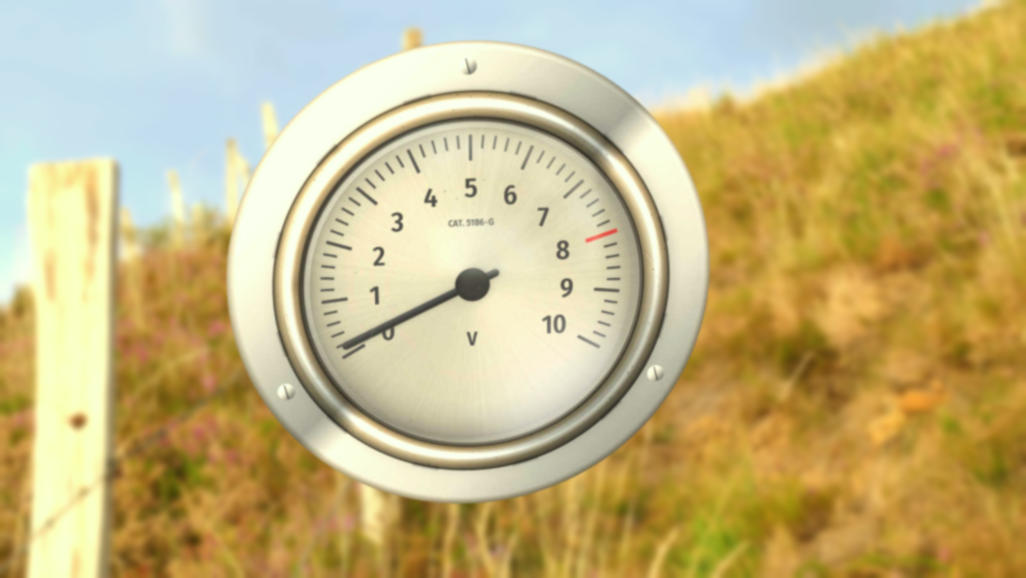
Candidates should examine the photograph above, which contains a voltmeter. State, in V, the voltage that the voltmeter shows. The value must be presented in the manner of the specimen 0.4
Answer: 0.2
